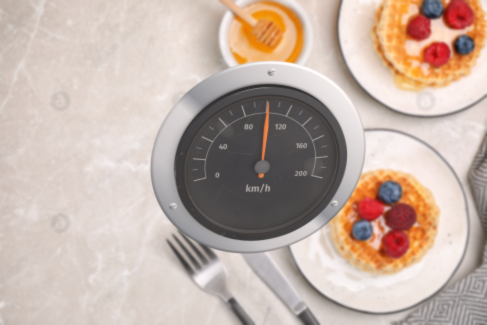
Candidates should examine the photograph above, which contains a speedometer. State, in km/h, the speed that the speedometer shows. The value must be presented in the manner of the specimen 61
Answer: 100
